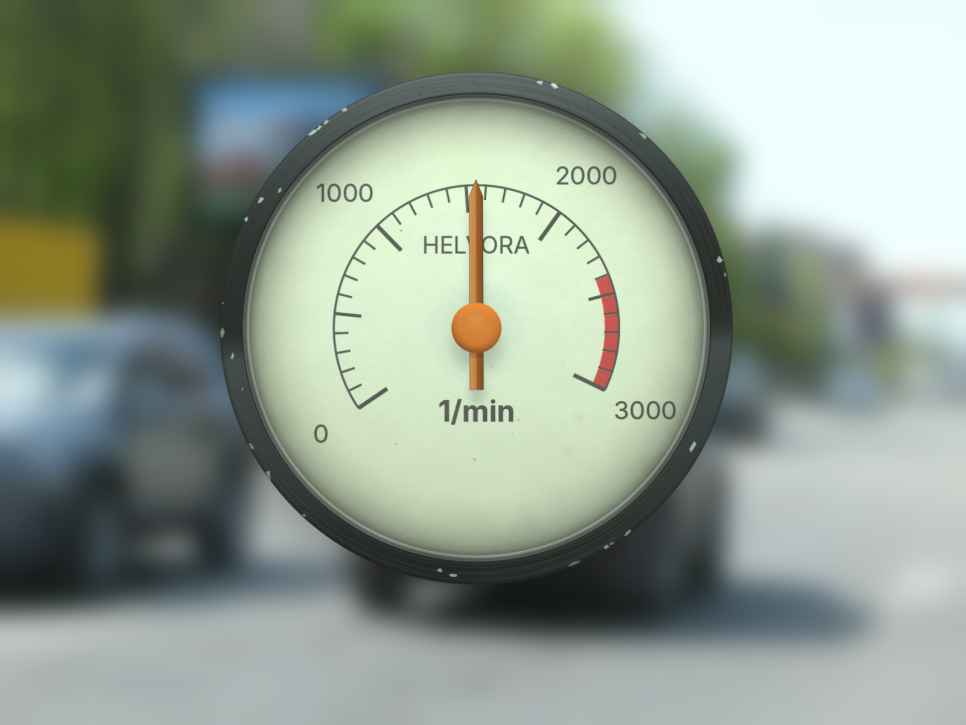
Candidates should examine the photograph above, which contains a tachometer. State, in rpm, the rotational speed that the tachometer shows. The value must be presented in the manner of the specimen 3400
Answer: 1550
